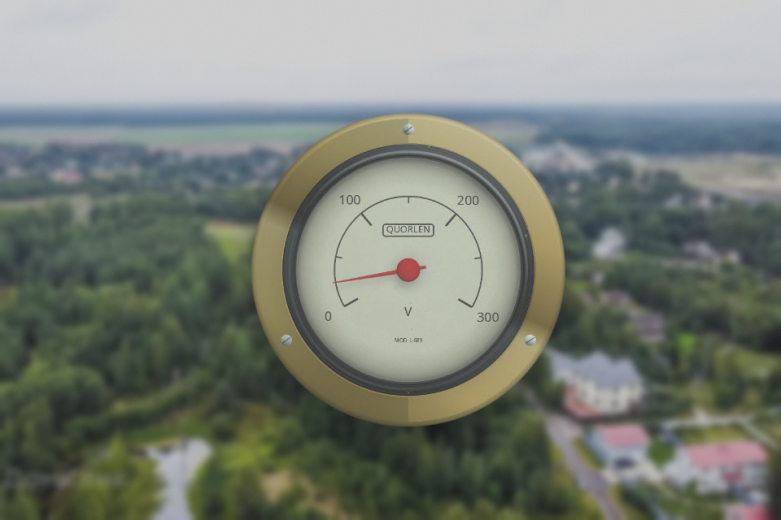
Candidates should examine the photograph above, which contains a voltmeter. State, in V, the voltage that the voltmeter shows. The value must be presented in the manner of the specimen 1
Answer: 25
